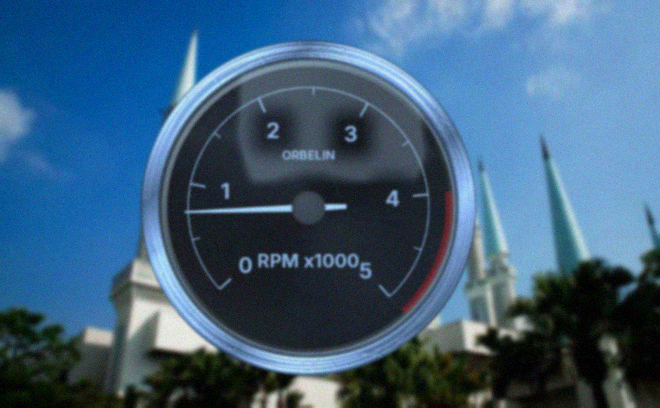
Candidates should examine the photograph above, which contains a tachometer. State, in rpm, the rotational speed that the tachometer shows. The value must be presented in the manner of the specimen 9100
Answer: 750
